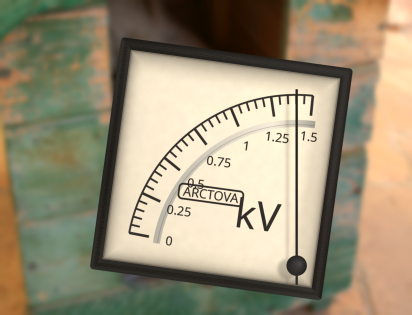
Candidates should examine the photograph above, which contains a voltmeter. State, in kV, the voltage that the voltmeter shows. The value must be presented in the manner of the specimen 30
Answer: 1.4
